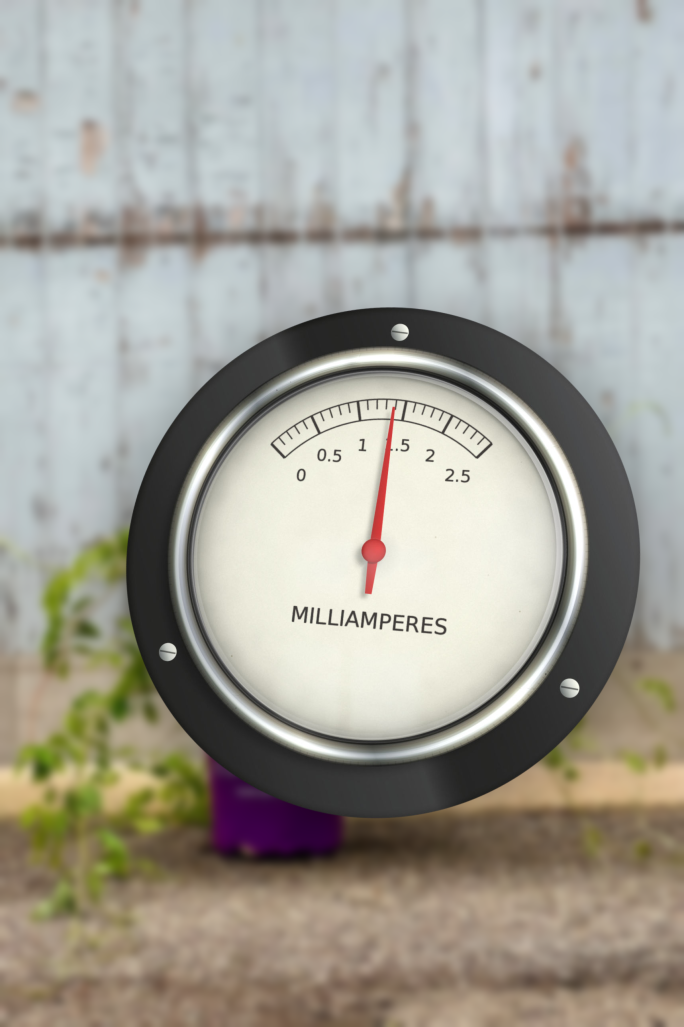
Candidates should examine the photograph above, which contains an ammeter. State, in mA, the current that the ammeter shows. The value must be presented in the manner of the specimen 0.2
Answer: 1.4
